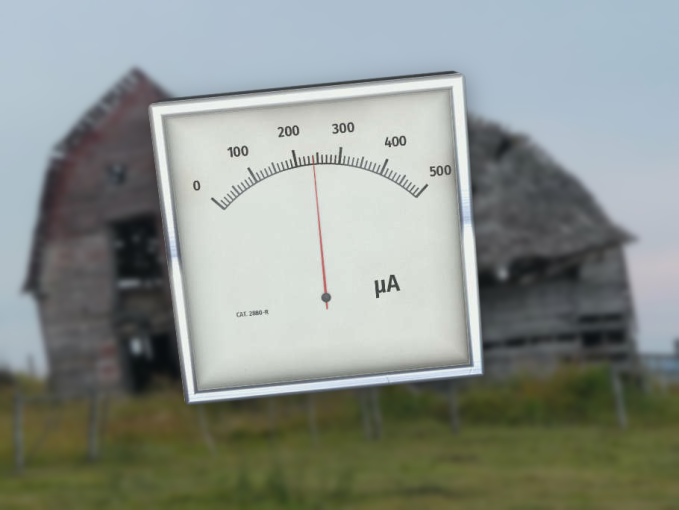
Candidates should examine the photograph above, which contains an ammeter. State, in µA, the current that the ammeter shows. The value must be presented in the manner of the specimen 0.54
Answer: 240
